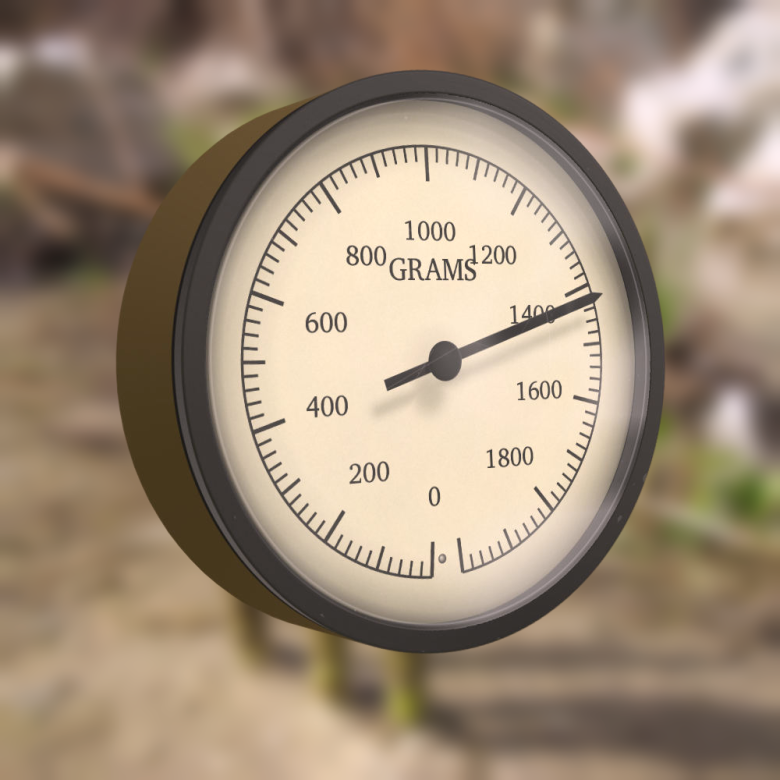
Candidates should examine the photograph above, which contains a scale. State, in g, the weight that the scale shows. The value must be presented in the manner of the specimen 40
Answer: 1420
